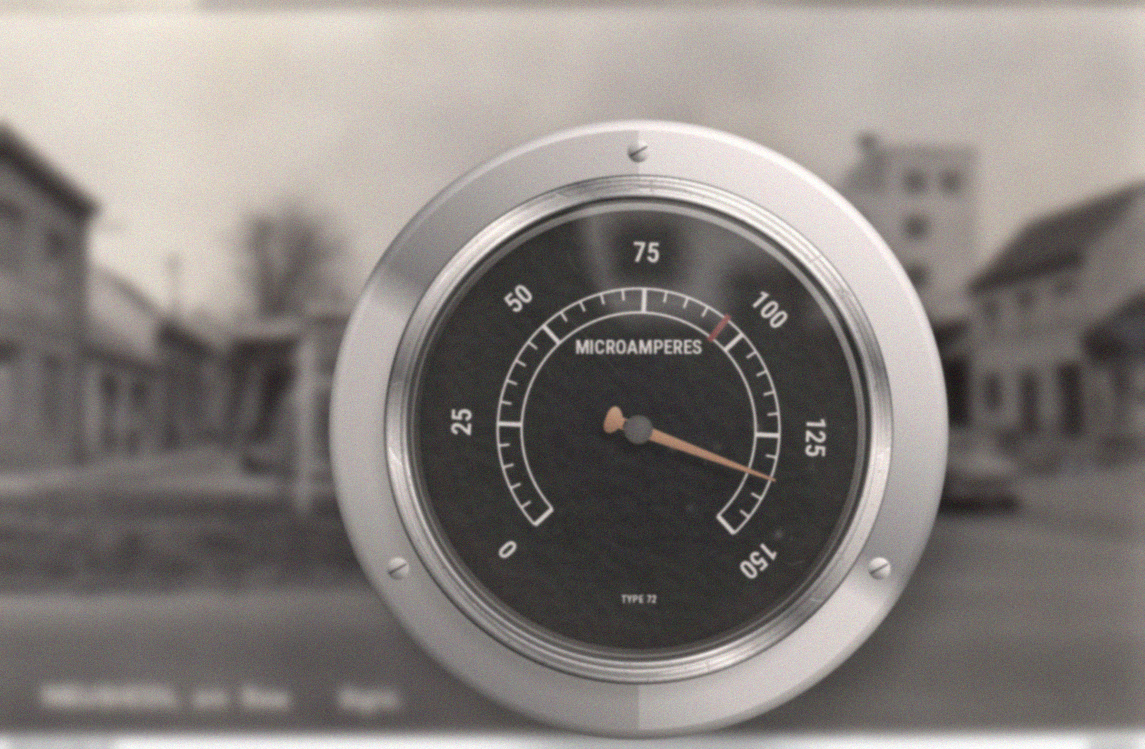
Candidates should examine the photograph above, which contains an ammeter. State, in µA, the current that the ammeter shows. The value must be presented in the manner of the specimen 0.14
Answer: 135
